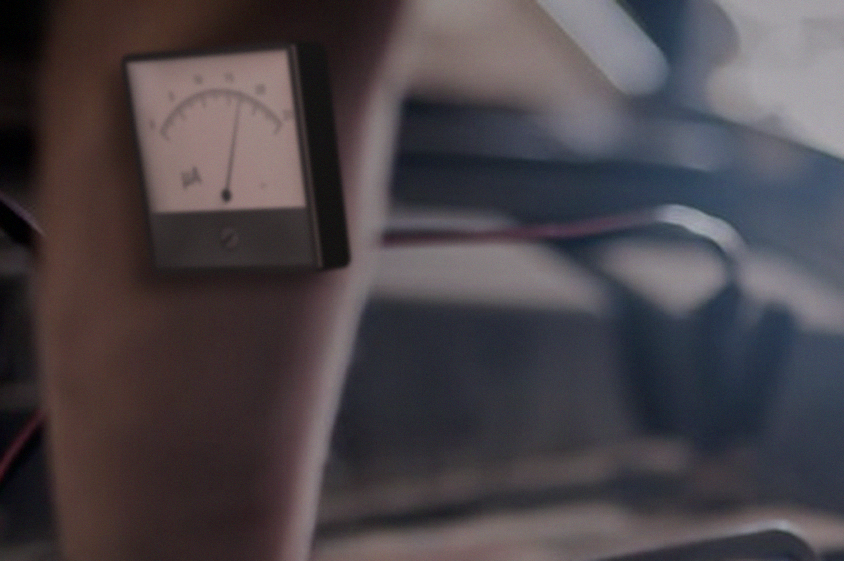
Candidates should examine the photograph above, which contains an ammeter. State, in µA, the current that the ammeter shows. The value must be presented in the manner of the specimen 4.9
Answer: 17.5
